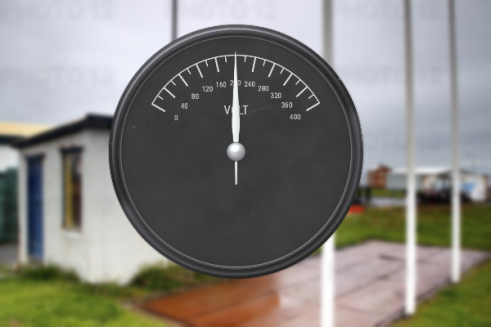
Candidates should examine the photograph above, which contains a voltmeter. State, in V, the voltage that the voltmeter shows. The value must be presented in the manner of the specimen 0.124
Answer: 200
